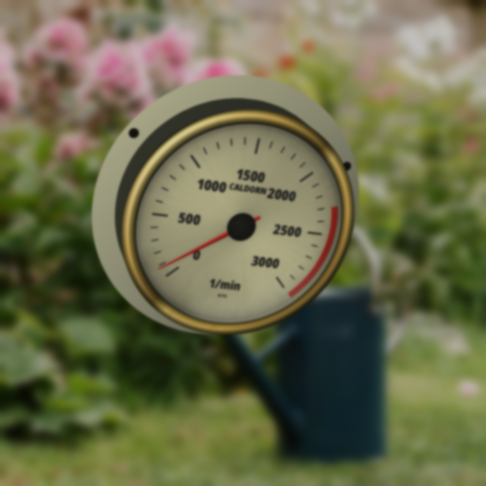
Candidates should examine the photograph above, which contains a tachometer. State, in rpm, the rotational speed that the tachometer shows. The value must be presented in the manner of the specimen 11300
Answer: 100
